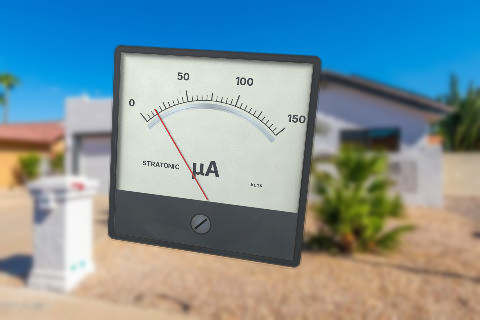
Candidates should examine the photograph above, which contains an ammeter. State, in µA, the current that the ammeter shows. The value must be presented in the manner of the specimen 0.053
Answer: 15
